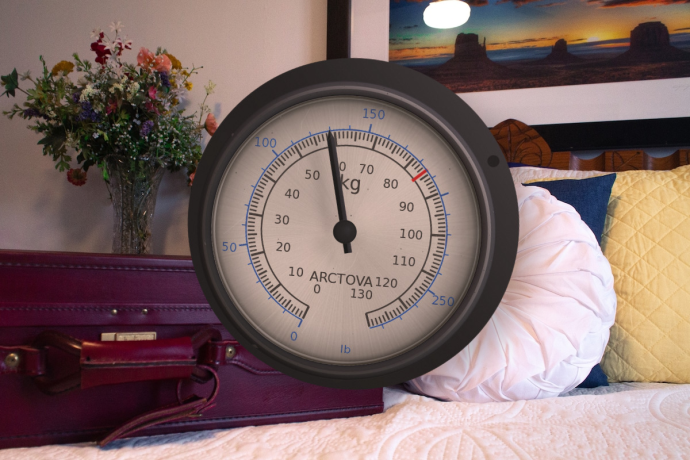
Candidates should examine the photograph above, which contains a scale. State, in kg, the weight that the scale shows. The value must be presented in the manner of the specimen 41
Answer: 59
